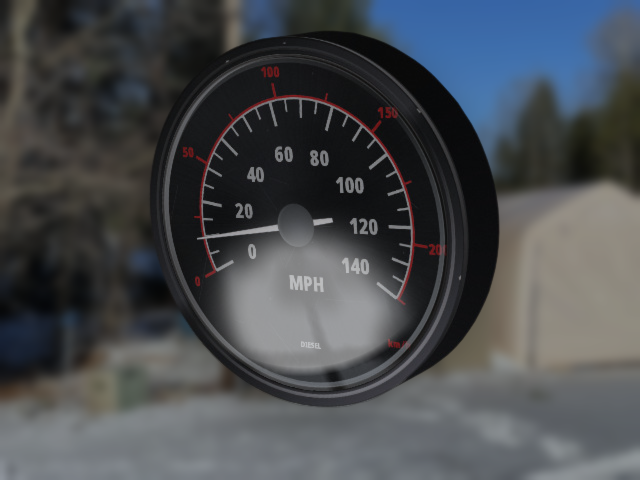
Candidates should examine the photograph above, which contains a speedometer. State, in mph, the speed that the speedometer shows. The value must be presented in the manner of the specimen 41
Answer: 10
